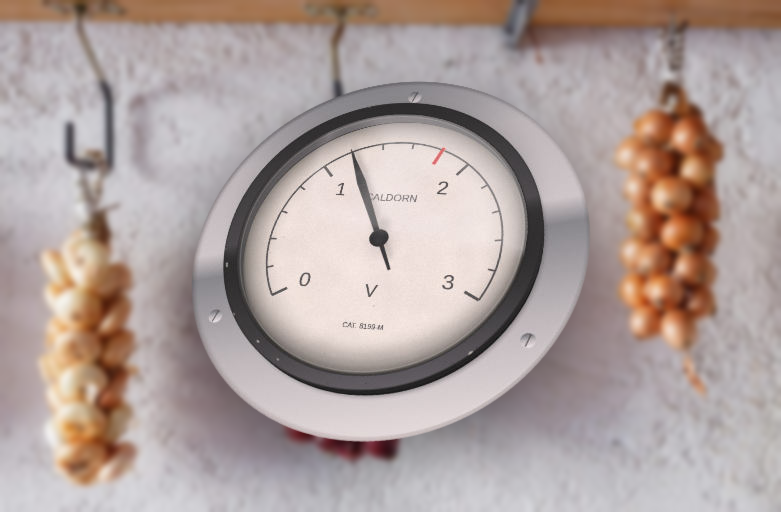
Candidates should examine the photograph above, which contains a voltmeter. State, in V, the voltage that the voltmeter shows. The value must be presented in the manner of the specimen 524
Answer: 1.2
